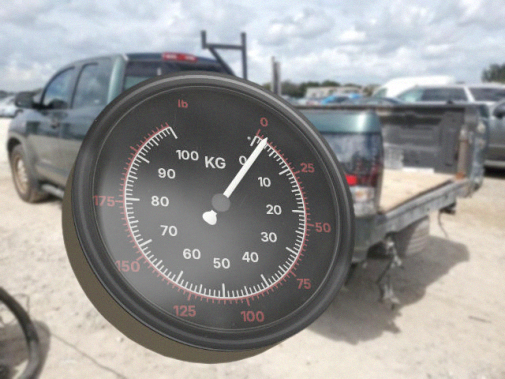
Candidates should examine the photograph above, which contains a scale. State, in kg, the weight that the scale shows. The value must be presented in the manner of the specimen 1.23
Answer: 2
